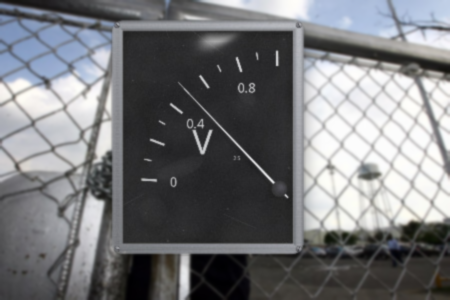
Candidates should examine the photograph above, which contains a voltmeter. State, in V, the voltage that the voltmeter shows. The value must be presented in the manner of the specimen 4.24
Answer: 0.5
